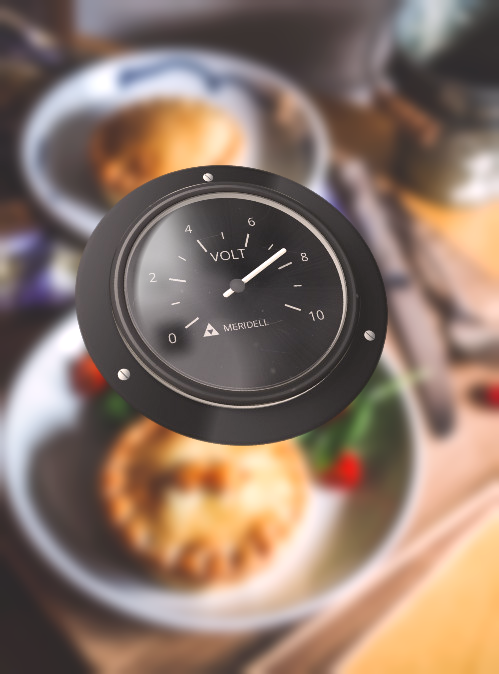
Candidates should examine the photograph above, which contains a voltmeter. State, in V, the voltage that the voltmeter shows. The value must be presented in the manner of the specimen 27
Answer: 7.5
